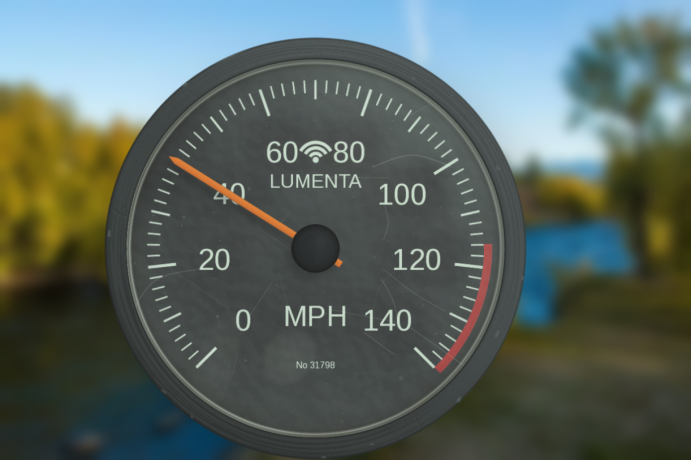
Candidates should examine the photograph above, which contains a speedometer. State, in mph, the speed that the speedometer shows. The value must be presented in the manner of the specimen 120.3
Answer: 40
